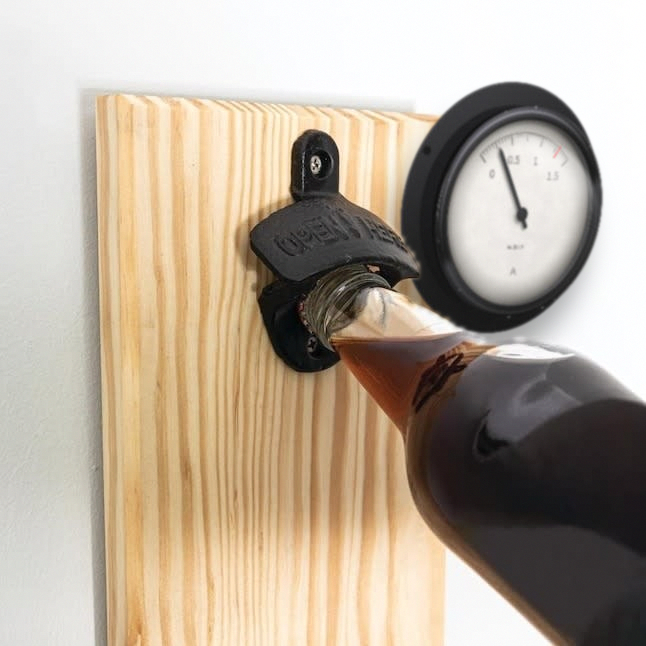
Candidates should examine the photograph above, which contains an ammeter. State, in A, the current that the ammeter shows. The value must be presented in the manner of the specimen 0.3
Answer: 0.25
